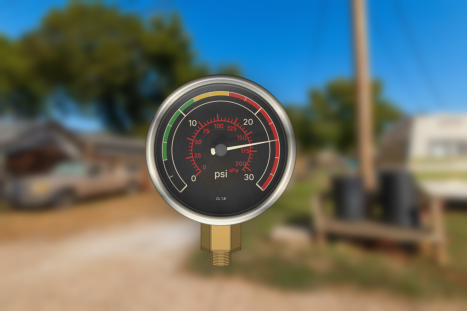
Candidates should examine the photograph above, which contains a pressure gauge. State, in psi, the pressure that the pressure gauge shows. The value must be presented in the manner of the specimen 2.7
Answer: 24
